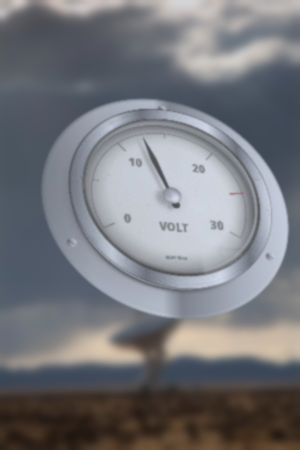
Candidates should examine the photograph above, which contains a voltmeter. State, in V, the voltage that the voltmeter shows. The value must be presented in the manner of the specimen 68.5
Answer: 12.5
